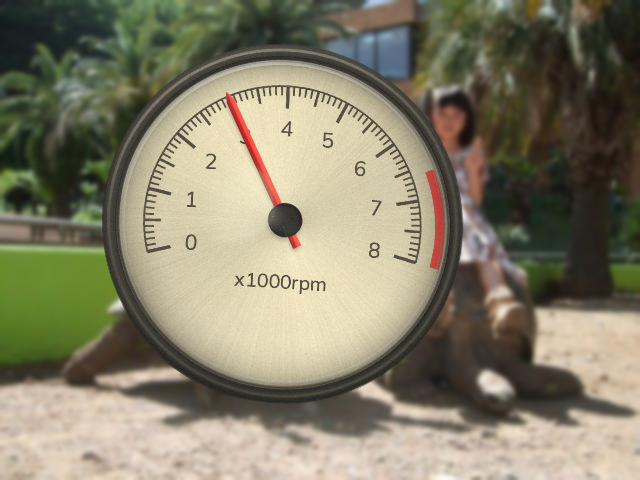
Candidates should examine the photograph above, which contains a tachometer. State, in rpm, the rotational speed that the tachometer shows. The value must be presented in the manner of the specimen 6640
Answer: 3000
